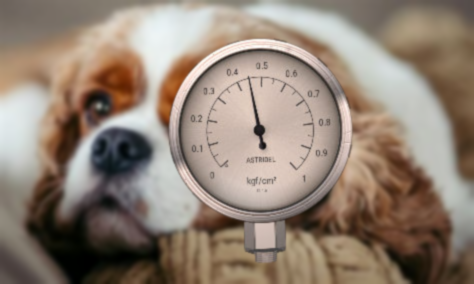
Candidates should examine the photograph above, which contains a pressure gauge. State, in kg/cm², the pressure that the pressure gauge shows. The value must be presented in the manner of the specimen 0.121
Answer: 0.45
